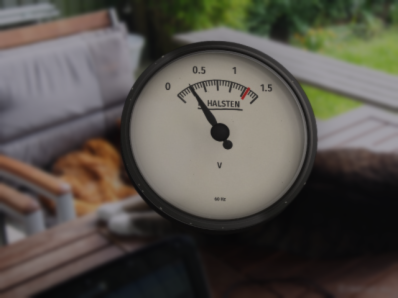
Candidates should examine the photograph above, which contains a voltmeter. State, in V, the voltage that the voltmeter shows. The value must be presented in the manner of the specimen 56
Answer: 0.25
